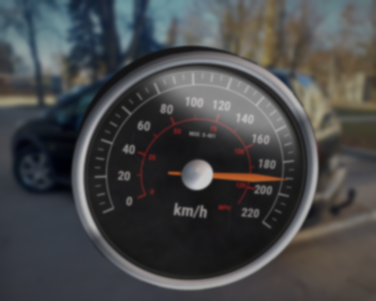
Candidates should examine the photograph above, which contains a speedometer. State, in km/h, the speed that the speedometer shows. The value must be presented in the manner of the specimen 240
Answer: 190
